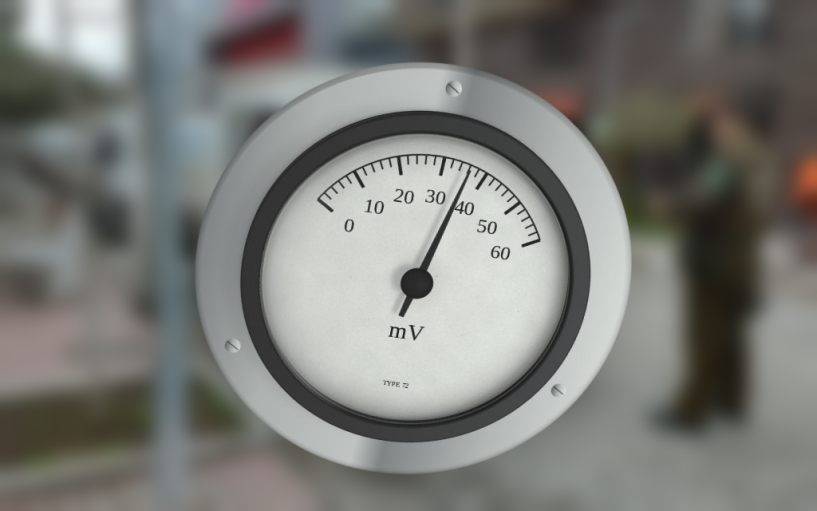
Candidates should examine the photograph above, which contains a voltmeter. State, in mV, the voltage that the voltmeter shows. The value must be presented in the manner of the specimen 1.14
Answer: 36
